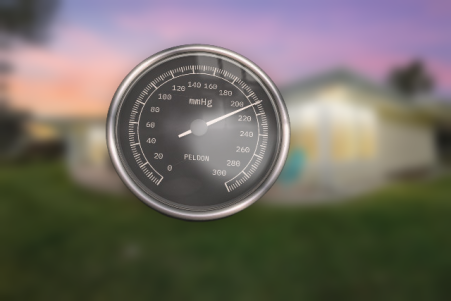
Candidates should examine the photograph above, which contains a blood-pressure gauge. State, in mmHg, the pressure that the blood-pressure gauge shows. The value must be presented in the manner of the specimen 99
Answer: 210
